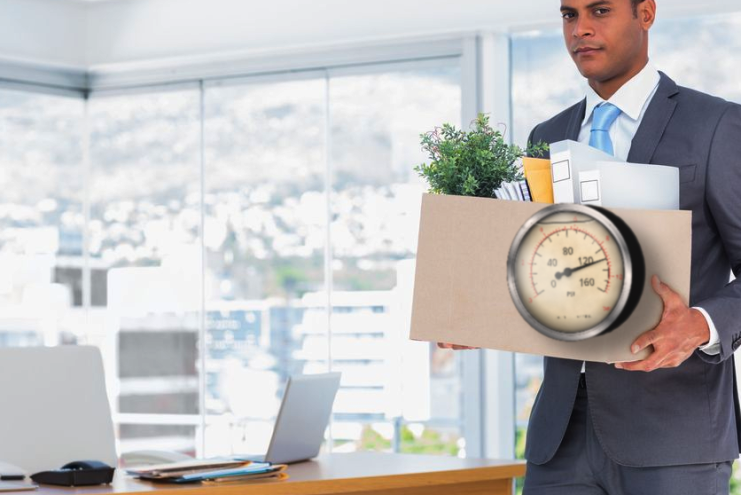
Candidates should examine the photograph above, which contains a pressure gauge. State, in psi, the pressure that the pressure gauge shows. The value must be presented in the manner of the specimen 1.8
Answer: 130
